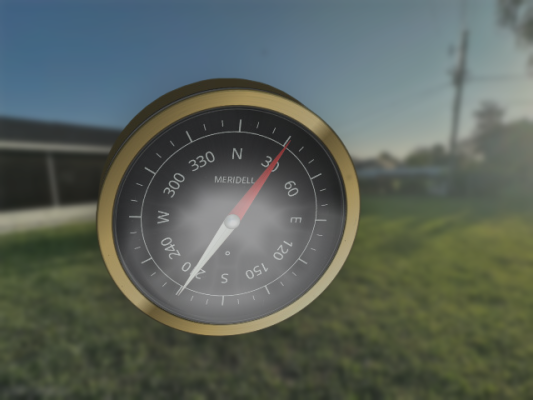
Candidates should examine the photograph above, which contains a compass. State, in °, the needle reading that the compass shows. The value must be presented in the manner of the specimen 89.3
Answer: 30
